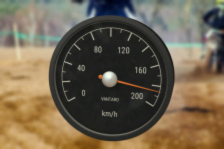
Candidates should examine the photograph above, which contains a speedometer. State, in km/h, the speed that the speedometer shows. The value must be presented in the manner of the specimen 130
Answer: 185
